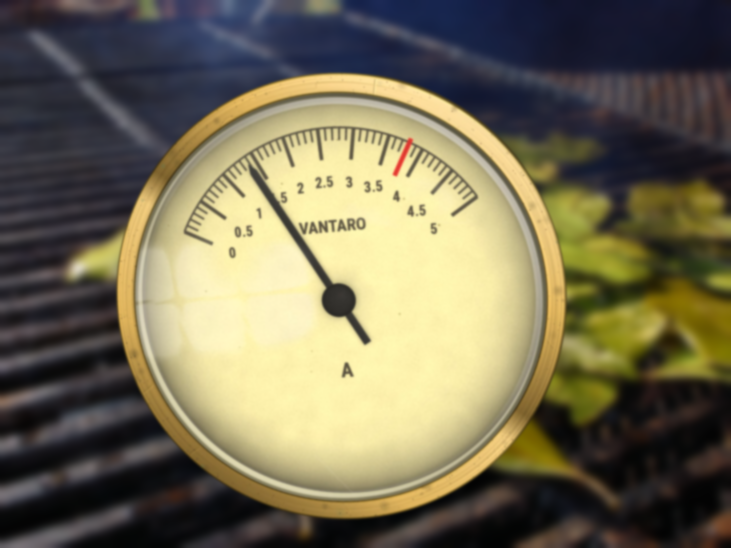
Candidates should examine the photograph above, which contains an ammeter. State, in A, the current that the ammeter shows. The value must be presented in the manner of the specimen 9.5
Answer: 1.4
